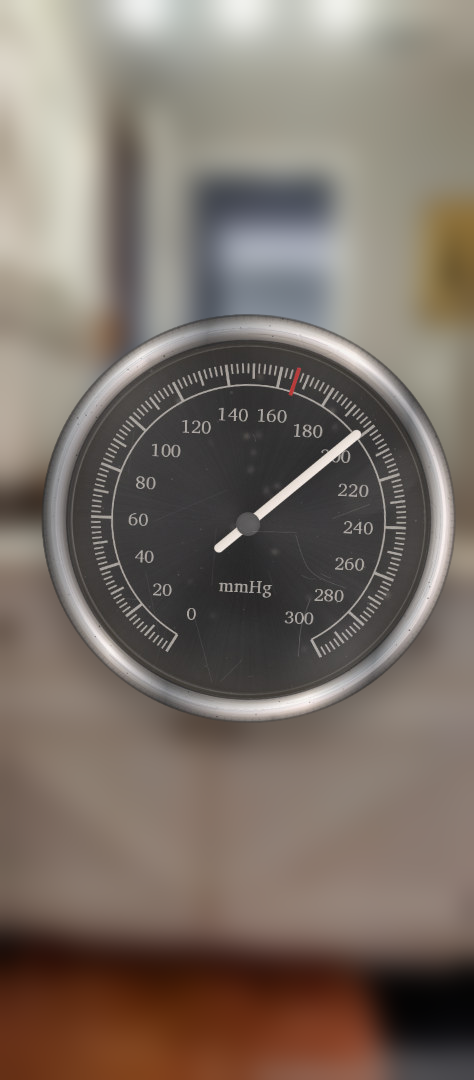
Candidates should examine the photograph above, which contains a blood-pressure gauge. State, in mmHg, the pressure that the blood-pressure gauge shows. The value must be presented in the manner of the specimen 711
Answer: 198
